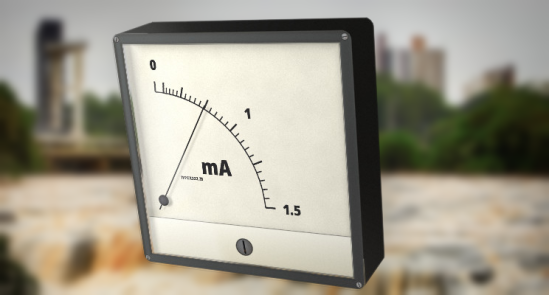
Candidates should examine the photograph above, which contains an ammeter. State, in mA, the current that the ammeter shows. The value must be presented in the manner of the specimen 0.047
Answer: 0.75
